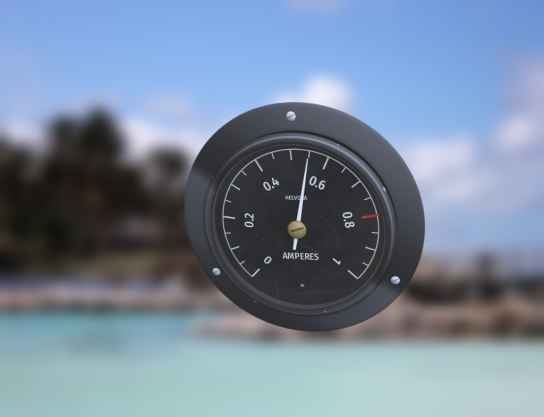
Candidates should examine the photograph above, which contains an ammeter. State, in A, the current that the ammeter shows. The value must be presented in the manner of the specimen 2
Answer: 0.55
